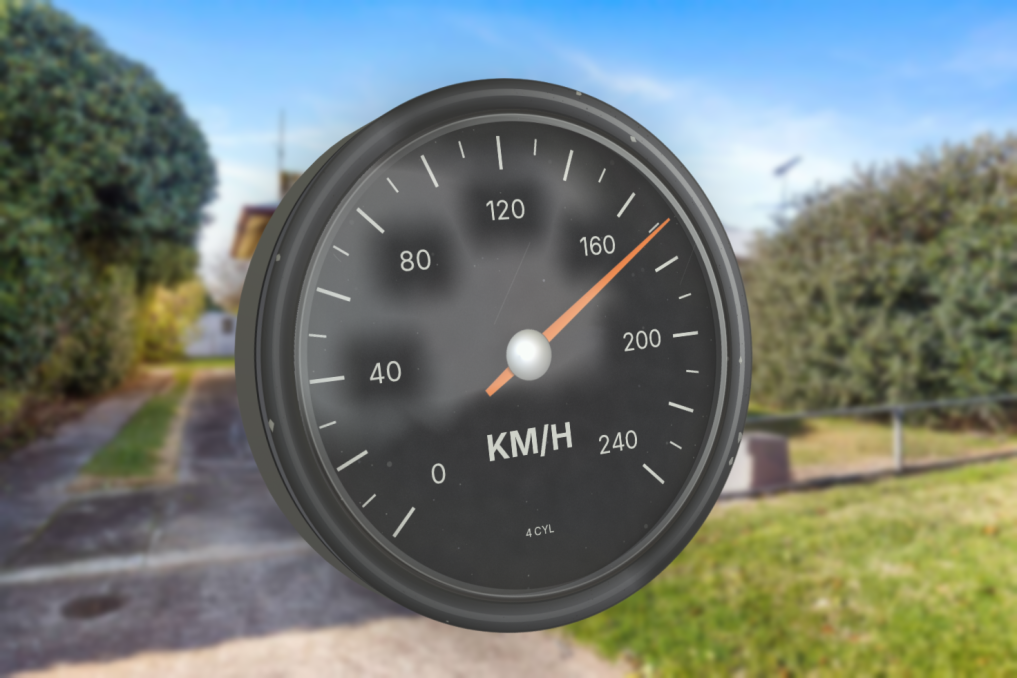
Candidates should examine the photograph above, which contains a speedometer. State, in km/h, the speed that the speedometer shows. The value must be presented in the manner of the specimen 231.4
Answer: 170
